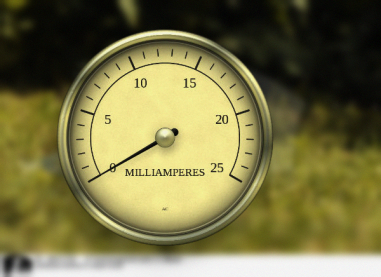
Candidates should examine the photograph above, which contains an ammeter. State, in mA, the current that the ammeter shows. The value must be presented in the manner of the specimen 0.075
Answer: 0
